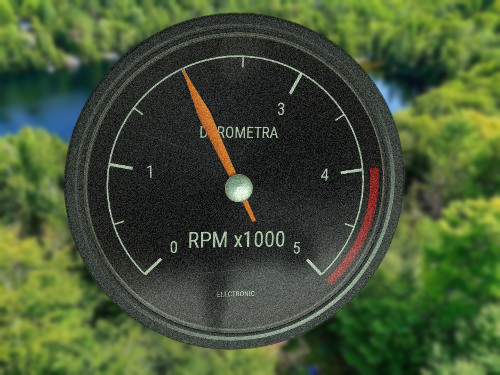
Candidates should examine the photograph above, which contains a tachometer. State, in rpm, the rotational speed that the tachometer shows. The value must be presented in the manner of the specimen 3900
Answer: 2000
